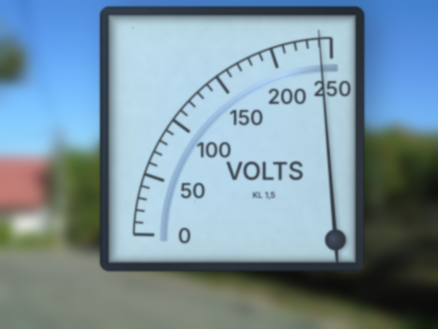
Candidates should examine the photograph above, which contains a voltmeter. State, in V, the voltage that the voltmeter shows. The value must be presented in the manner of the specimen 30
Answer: 240
